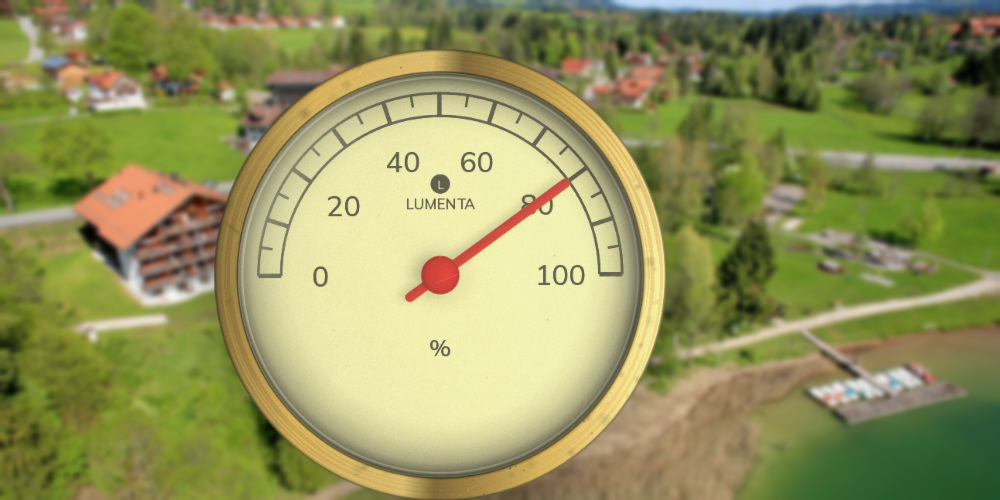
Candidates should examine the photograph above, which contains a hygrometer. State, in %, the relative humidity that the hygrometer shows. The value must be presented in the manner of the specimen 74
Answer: 80
